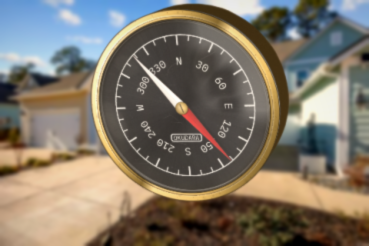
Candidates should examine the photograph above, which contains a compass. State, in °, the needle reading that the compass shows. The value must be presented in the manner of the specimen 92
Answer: 140
